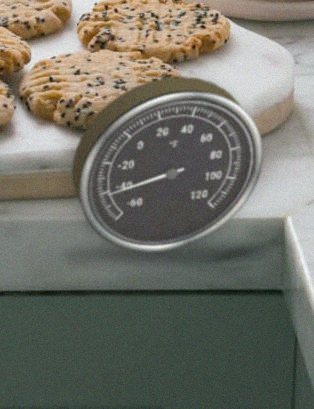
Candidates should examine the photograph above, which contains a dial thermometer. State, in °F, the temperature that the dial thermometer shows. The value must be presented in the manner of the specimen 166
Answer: -40
